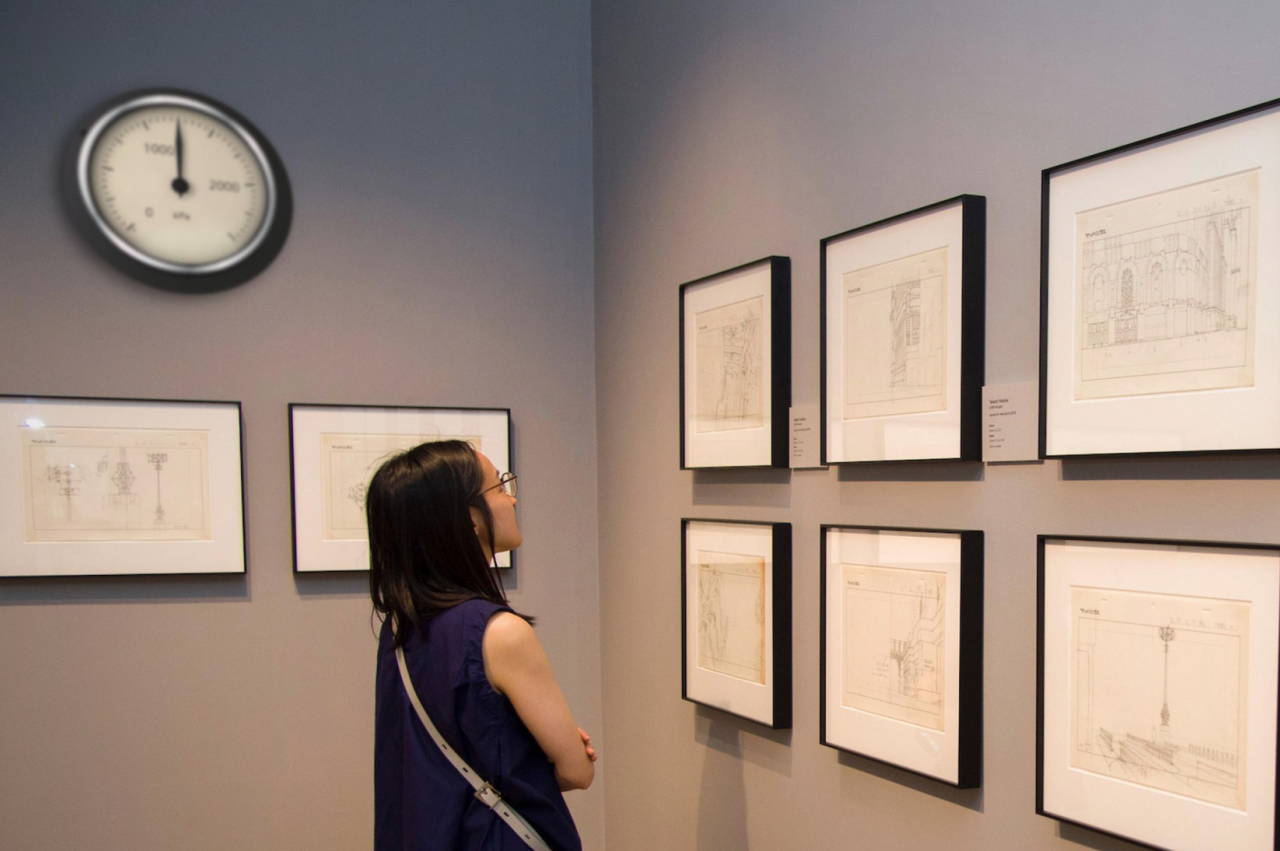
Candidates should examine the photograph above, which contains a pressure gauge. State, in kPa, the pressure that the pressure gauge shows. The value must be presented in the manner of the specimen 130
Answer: 1250
